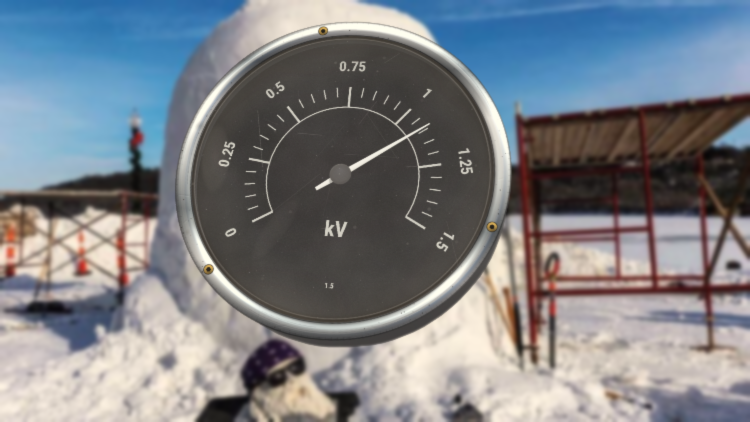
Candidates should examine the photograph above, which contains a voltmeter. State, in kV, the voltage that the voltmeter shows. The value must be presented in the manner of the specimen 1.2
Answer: 1.1
